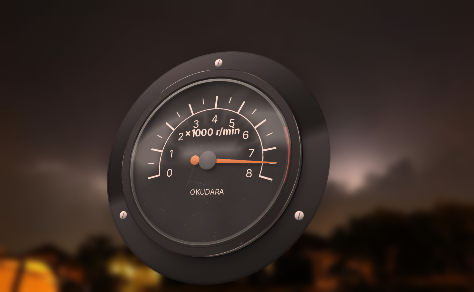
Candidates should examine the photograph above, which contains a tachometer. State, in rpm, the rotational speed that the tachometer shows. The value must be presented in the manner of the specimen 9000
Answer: 7500
